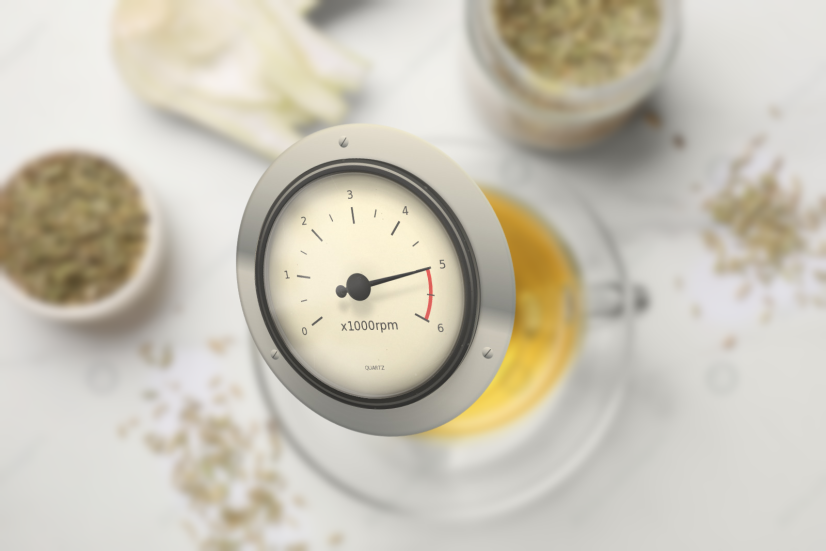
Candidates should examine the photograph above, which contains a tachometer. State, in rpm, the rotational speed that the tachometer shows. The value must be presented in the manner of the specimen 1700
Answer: 5000
